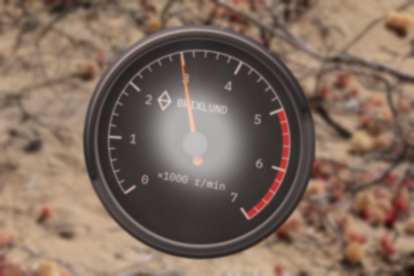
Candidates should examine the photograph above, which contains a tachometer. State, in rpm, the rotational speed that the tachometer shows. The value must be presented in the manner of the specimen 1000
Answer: 3000
